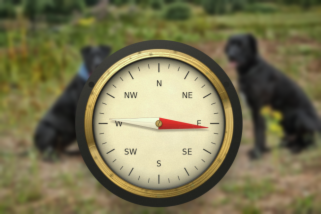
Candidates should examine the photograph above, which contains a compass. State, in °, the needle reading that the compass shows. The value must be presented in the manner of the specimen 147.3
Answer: 95
